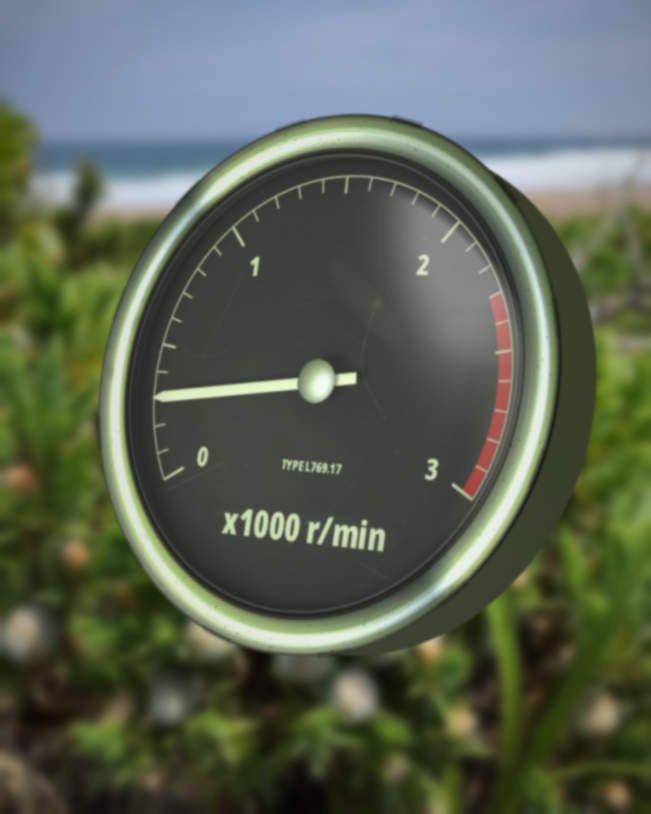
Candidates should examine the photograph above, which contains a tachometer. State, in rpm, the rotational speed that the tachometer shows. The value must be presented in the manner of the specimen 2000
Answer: 300
